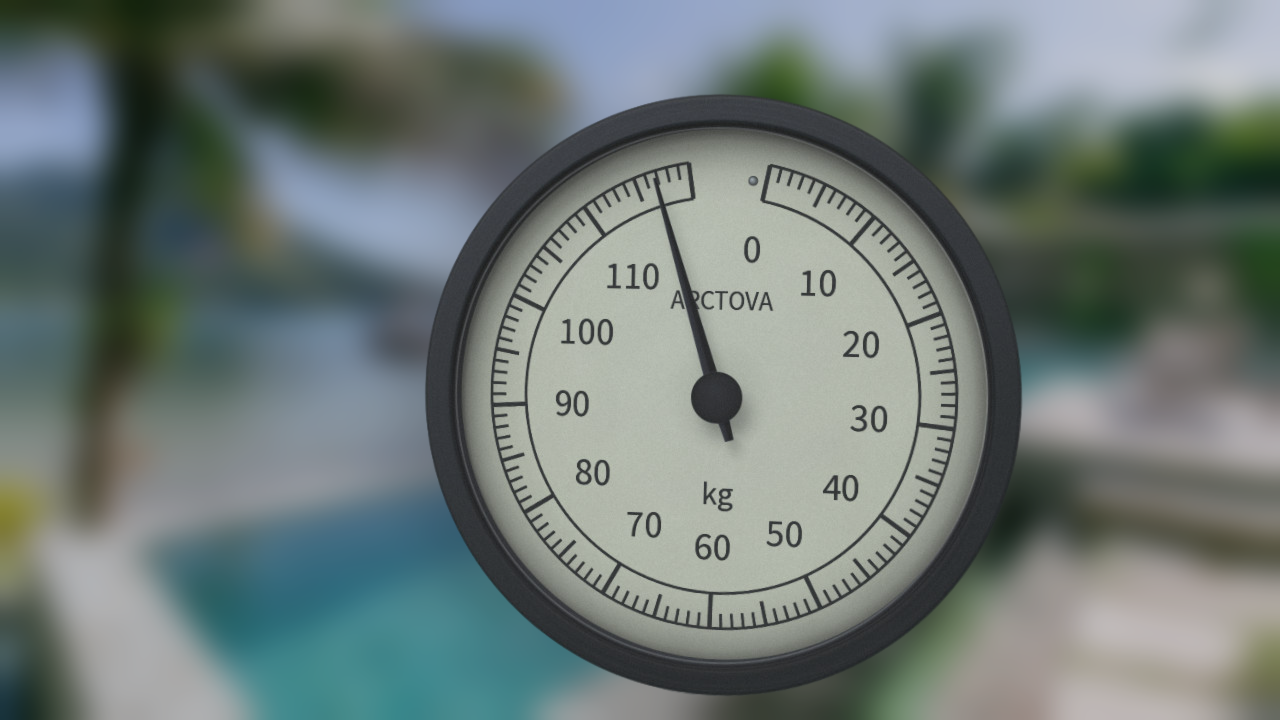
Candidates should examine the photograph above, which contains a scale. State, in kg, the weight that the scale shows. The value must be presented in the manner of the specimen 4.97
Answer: 117
